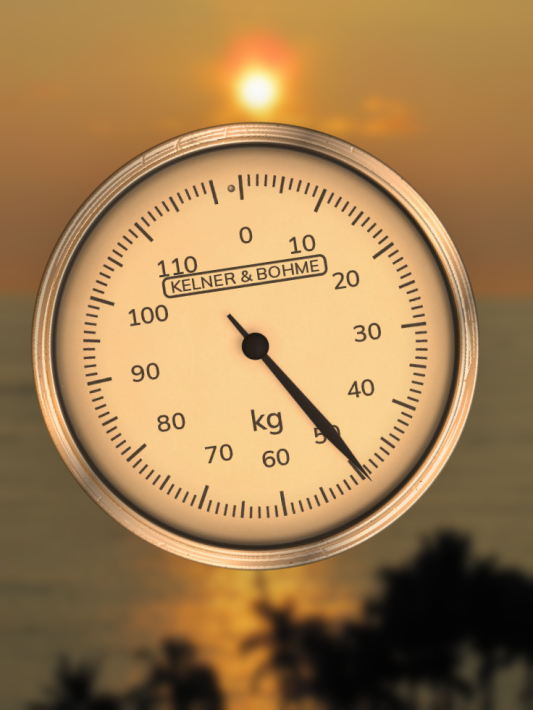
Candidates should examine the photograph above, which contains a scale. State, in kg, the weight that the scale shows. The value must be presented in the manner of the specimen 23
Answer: 49.5
